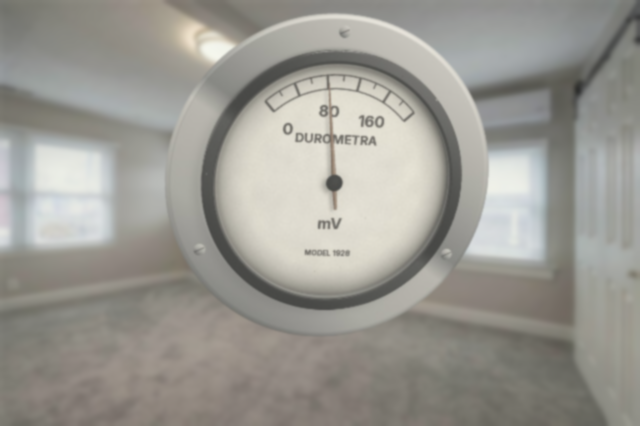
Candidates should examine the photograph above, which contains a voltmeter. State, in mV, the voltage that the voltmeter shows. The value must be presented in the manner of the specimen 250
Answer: 80
